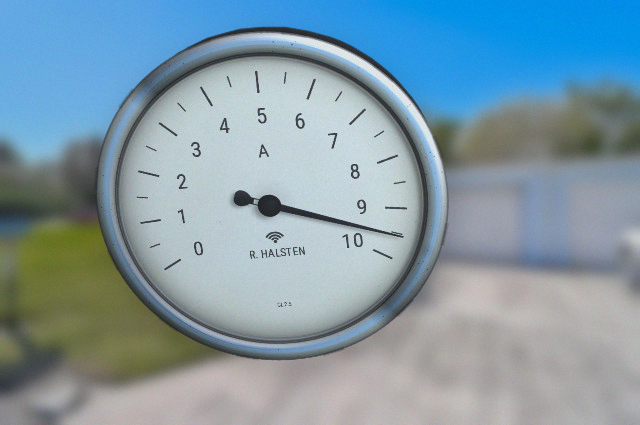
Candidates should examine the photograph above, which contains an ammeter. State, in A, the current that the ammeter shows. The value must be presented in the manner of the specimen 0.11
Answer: 9.5
